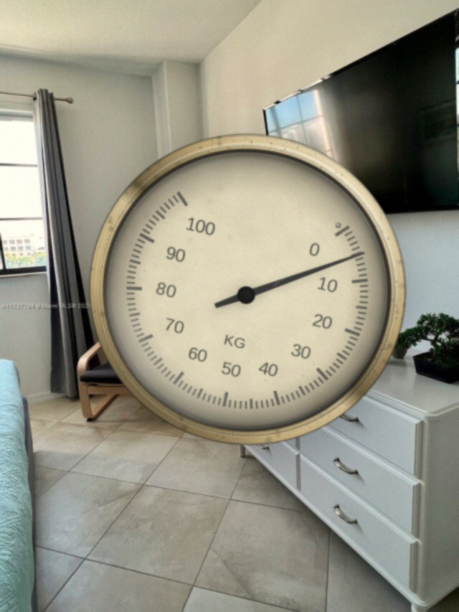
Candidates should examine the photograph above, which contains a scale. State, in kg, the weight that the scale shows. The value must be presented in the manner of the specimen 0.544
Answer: 5
